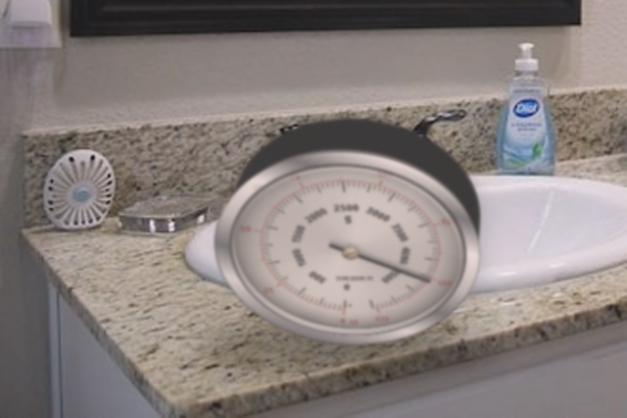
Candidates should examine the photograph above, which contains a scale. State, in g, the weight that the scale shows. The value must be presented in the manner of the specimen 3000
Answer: 4250
